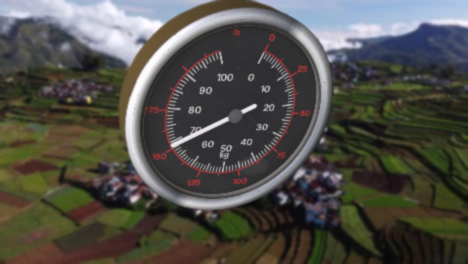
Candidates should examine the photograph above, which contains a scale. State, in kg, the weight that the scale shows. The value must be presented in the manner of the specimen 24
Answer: 70
